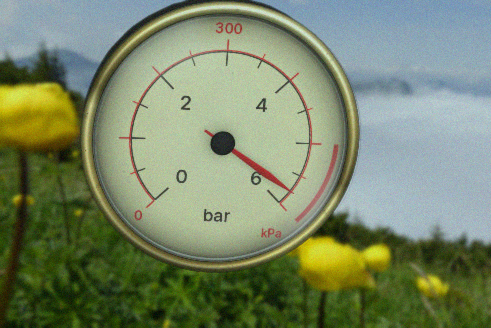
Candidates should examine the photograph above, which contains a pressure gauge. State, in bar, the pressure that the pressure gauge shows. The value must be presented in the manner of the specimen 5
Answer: 5.75
